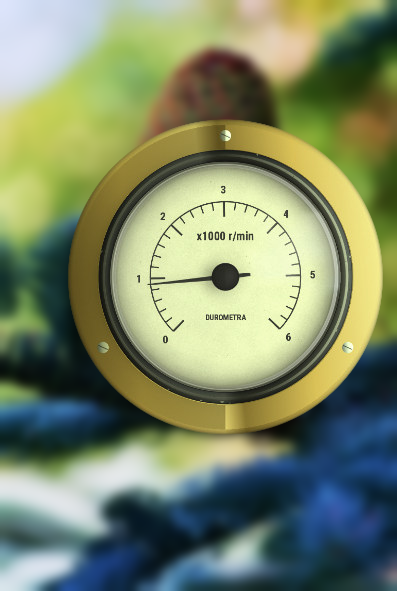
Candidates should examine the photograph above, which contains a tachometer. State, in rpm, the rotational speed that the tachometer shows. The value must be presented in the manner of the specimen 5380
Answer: 900
